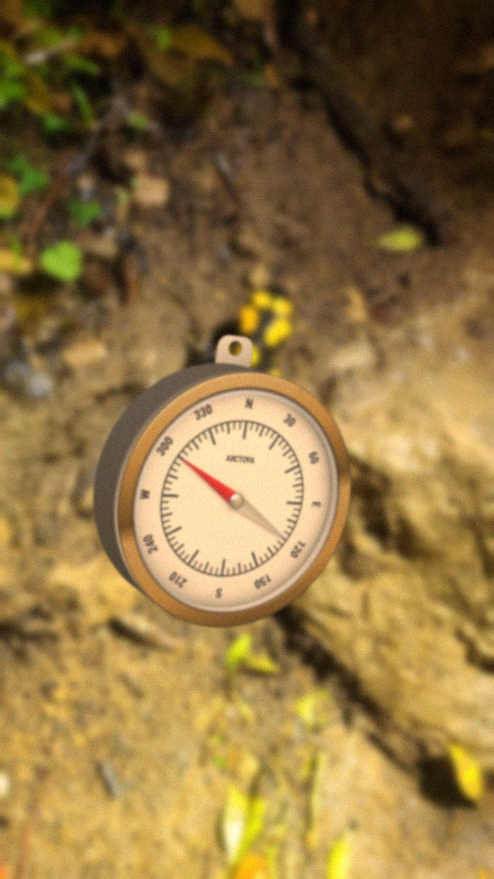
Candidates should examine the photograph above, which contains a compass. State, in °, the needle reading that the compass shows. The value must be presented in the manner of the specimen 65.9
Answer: 300
